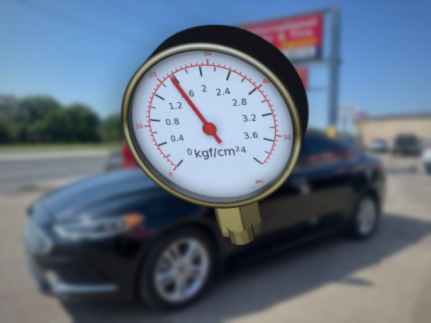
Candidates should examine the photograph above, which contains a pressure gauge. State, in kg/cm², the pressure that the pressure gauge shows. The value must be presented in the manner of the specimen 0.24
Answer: 1.6
